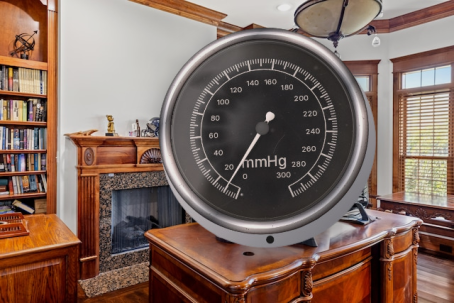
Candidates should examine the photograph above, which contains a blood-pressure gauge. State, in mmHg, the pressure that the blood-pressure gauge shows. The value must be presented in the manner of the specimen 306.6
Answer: 10
